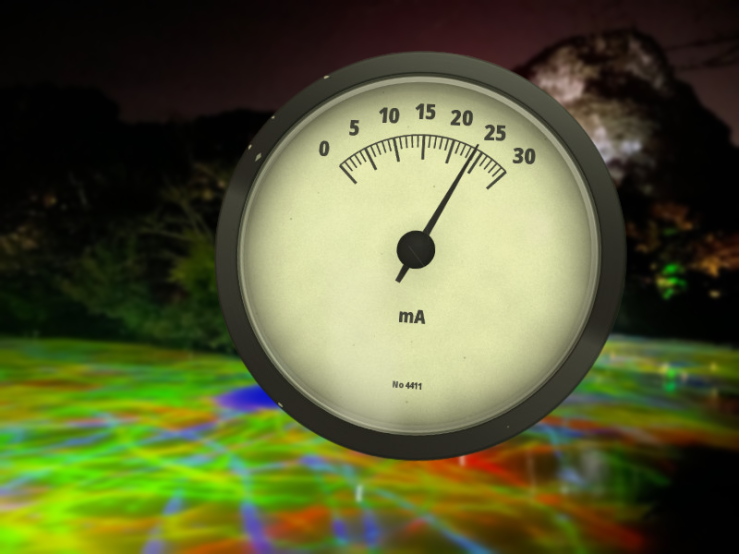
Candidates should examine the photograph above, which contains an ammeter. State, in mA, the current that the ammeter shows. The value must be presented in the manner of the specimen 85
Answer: 24
